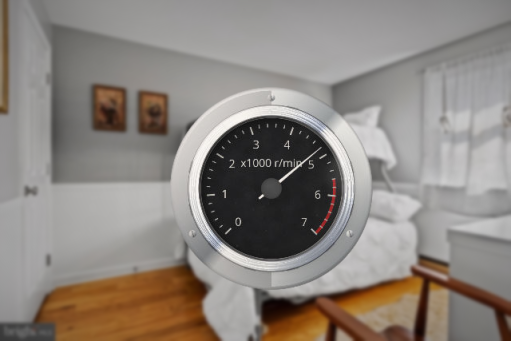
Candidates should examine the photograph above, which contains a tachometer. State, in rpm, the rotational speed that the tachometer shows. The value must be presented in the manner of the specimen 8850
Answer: 4800
